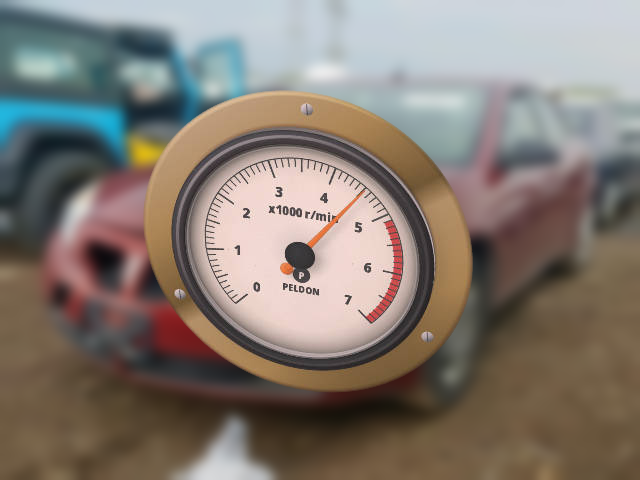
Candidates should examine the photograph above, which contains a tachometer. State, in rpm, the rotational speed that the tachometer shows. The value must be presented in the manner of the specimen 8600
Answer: 4500
